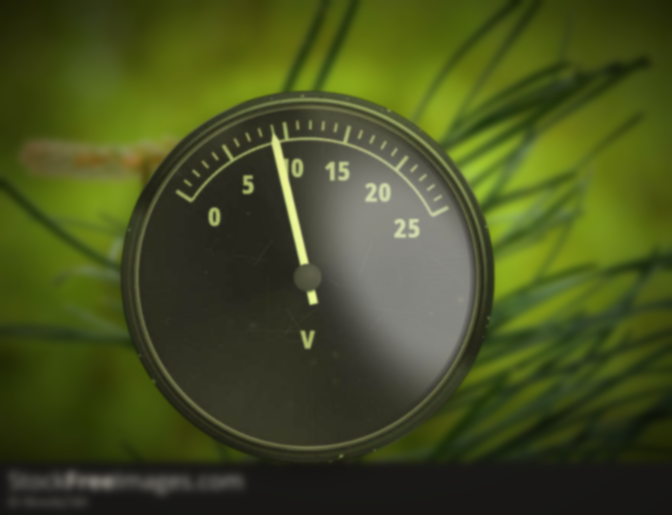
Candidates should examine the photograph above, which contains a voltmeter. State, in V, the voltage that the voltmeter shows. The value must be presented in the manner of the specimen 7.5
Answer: 9
